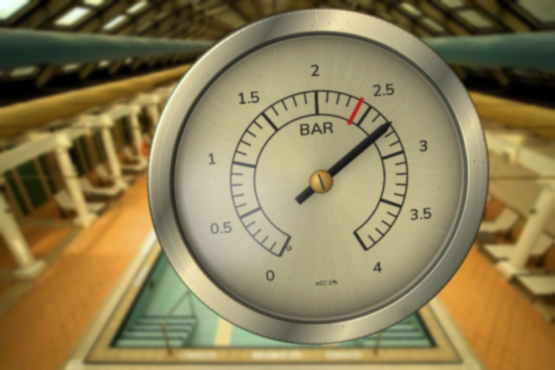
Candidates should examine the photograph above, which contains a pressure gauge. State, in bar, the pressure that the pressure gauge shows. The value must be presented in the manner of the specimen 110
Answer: 2.7
